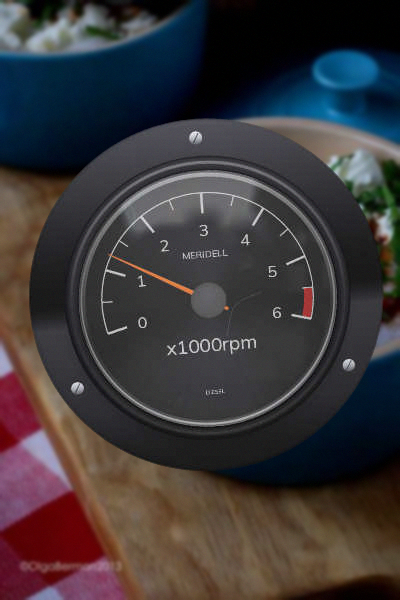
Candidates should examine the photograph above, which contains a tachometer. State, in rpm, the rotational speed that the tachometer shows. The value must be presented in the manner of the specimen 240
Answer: 1250
